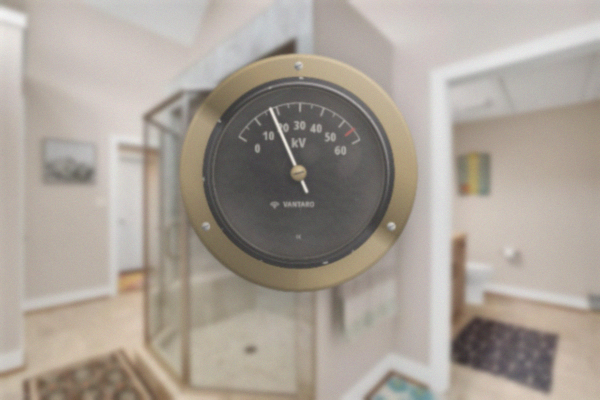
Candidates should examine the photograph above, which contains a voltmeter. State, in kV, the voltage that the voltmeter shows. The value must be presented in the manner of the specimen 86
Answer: 17.5
